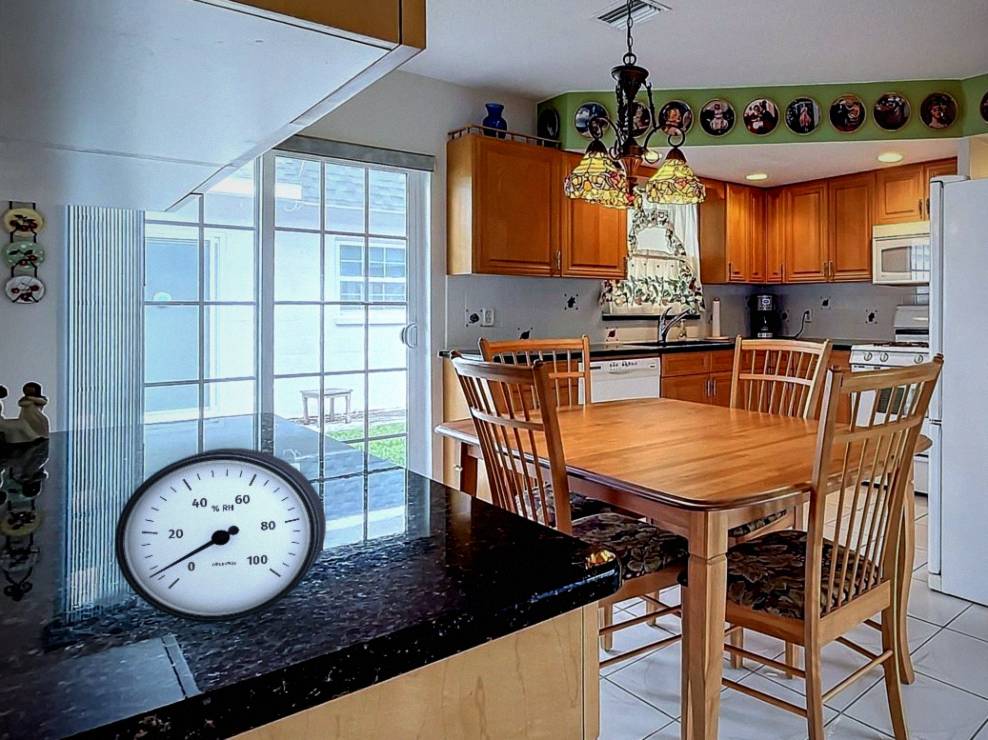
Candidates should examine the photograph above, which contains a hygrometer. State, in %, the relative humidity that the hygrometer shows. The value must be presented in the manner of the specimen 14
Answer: 6
